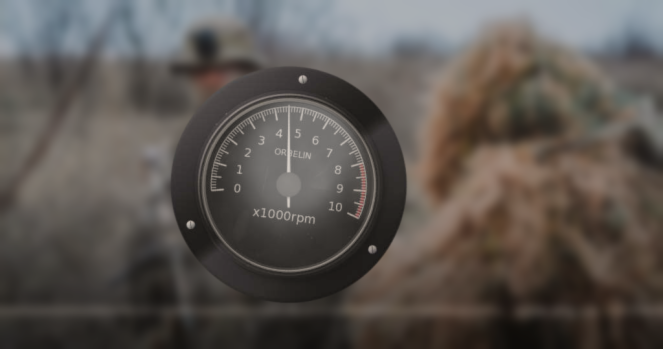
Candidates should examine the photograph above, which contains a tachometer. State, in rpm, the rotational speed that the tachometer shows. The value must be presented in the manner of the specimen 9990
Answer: 4500
